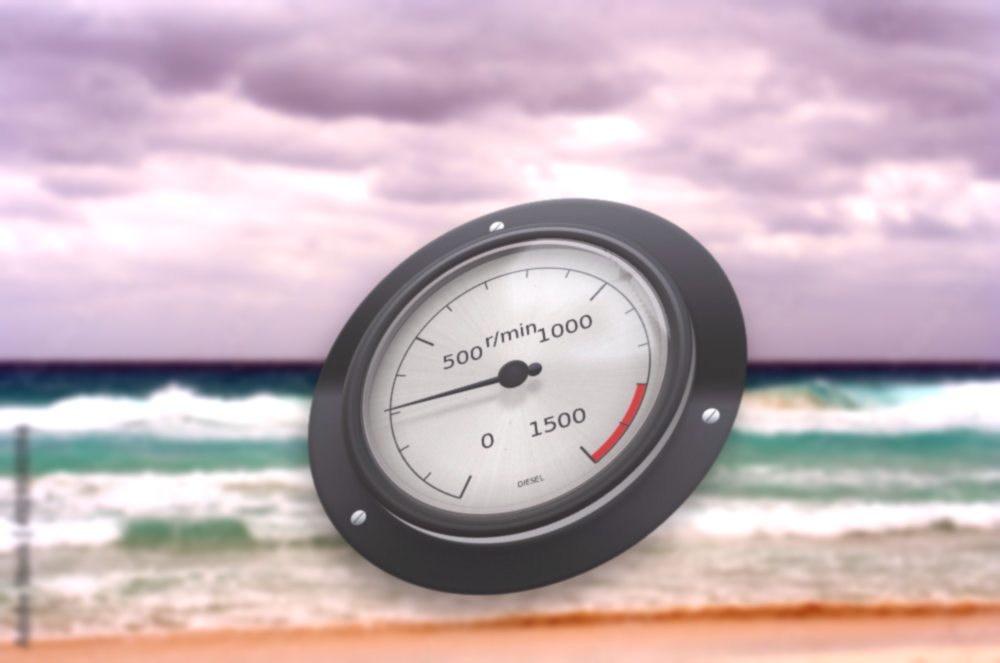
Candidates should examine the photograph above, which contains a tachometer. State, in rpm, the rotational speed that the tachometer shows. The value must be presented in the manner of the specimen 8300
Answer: 300
